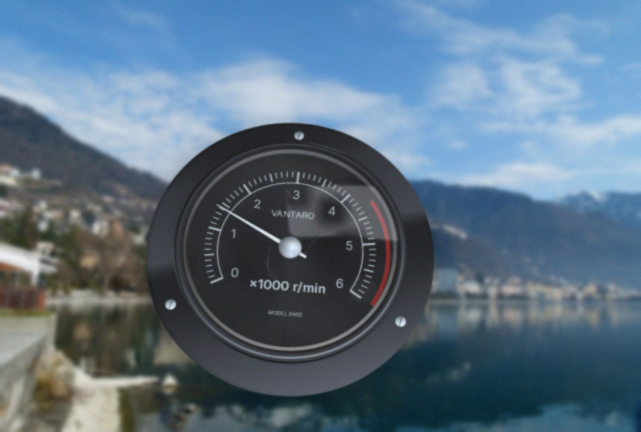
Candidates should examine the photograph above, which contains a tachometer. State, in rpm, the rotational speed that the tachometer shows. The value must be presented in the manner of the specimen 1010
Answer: 1400
